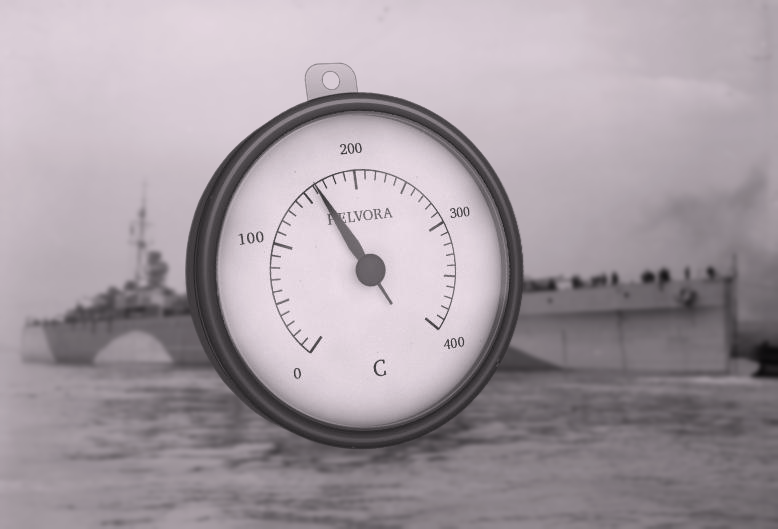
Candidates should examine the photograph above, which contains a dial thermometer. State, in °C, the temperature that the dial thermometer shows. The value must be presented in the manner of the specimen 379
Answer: 160
